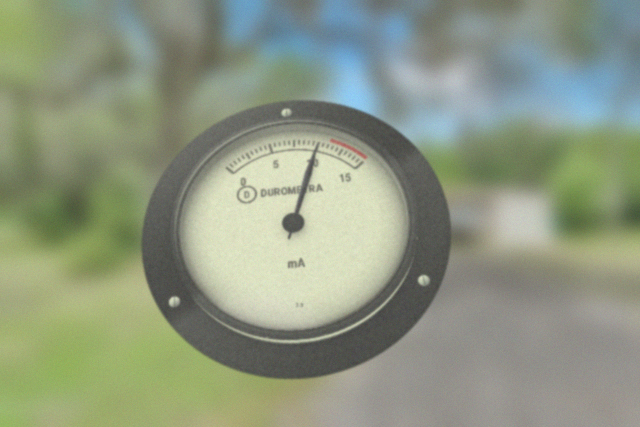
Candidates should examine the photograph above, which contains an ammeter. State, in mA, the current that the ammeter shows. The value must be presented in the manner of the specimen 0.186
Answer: 10
